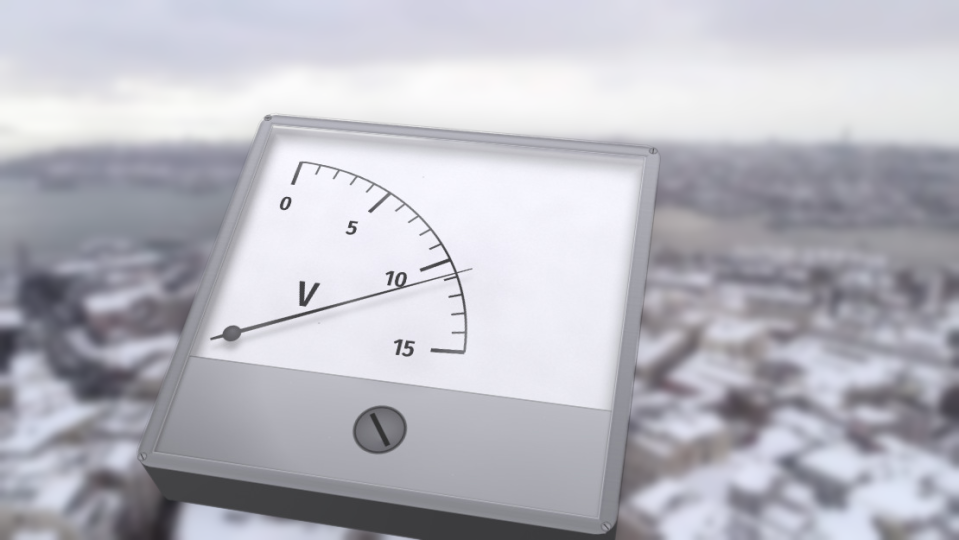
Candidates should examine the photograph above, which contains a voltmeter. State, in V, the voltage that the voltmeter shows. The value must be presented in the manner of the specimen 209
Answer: 11
